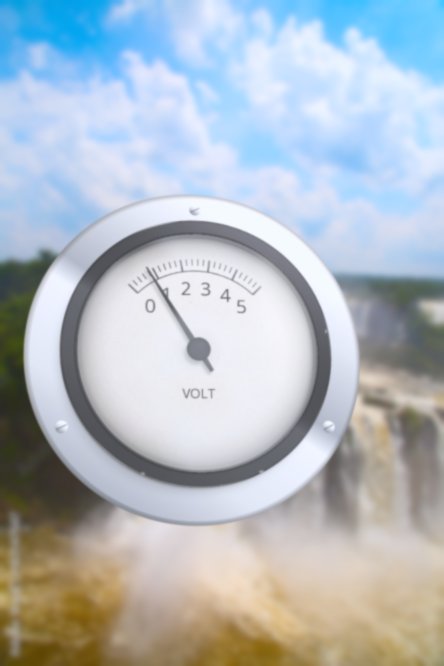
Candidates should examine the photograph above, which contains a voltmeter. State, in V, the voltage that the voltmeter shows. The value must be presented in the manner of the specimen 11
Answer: 0.8
